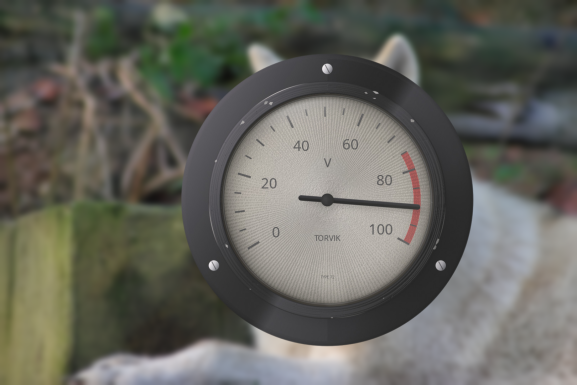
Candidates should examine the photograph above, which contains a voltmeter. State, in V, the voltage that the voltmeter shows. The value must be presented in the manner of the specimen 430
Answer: 90
